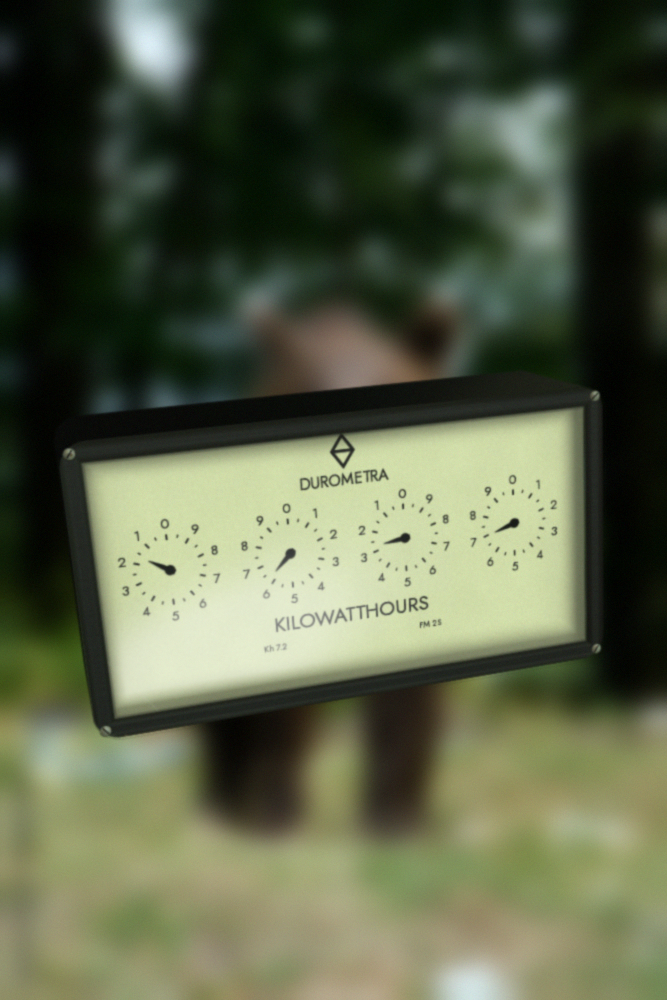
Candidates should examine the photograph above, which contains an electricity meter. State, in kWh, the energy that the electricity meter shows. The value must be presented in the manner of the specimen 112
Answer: 1627
